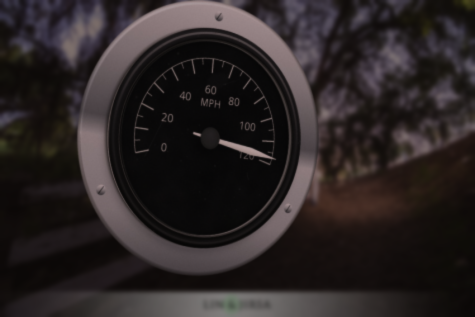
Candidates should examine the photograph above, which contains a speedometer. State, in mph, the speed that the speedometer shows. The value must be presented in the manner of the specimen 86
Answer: 117.5
